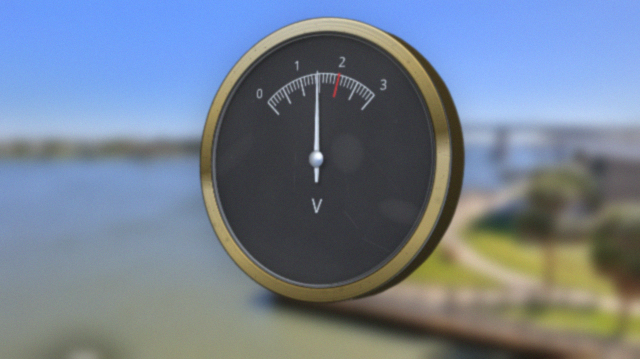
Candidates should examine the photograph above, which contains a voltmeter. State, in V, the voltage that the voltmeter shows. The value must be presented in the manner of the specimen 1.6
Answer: 1.5
